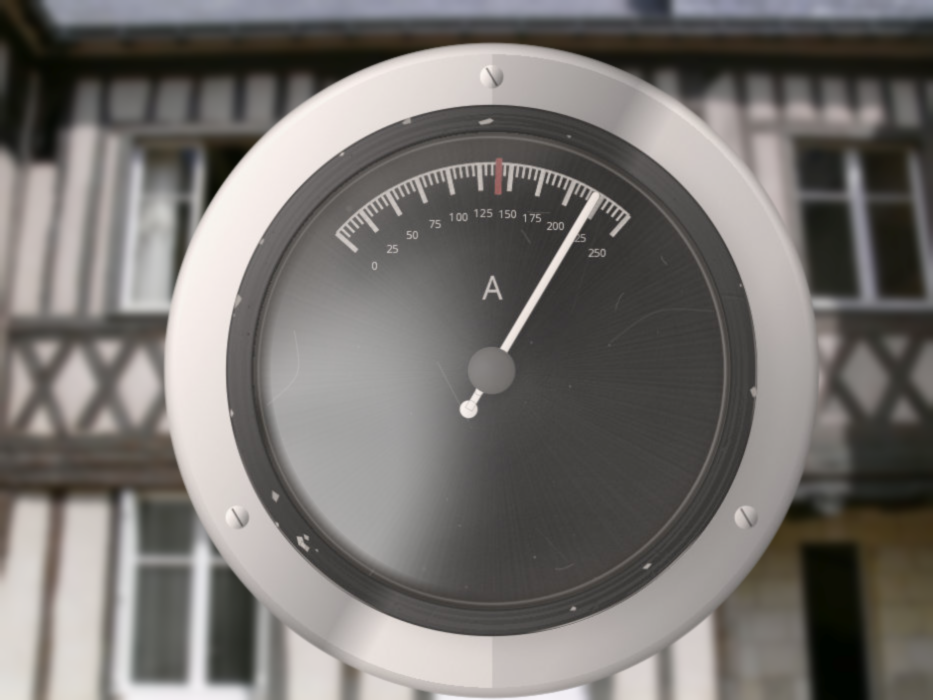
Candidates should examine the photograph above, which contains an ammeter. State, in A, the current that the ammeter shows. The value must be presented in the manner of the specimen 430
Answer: 220
